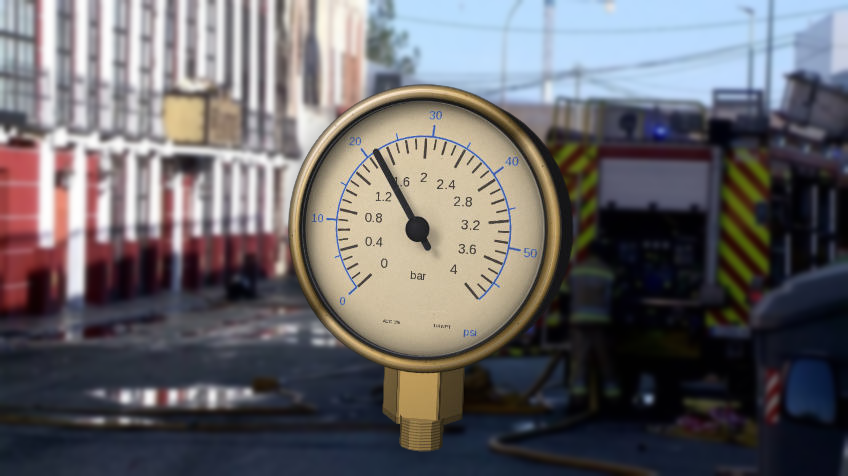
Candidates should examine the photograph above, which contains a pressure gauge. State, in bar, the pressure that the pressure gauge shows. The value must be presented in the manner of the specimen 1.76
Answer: 1.5
